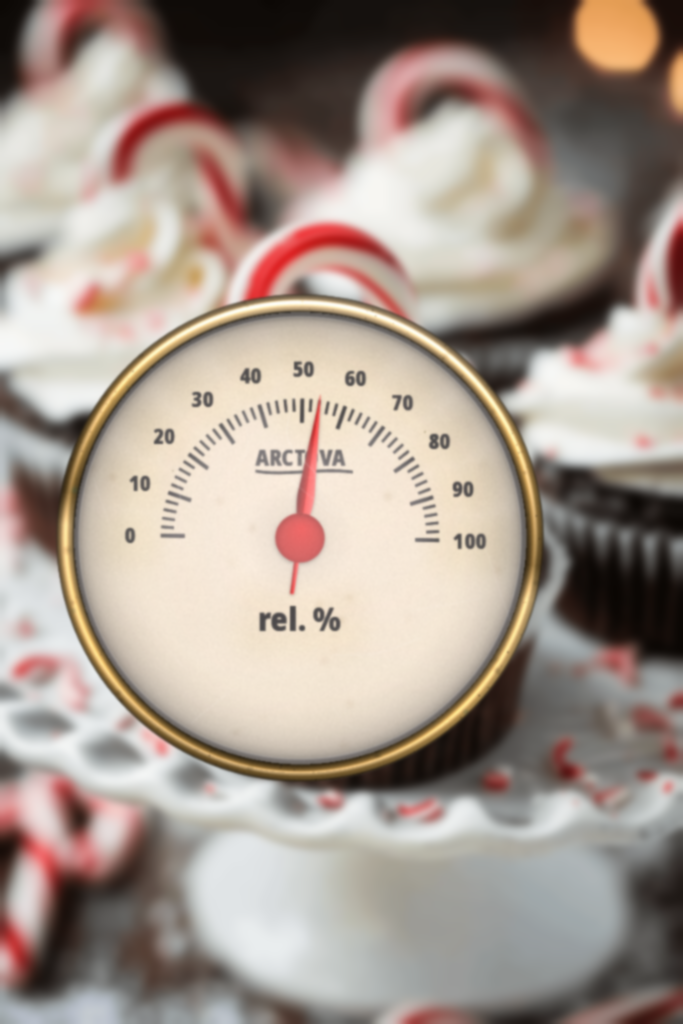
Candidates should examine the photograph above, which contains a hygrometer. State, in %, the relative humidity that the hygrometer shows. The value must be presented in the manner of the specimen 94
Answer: 54
